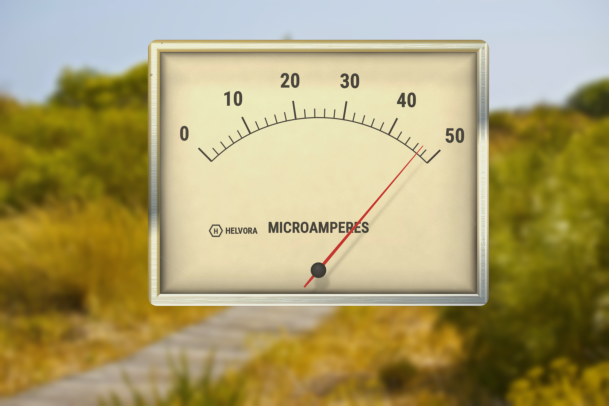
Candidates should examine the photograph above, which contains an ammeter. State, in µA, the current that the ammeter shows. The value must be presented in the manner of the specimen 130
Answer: 47
